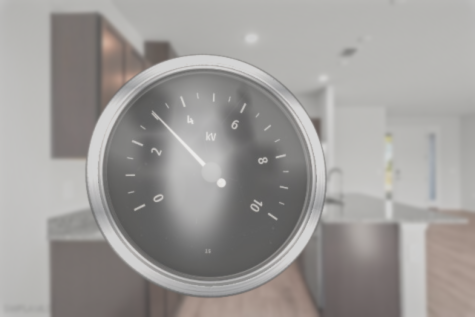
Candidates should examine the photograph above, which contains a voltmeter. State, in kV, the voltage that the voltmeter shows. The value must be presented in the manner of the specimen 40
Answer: 3
